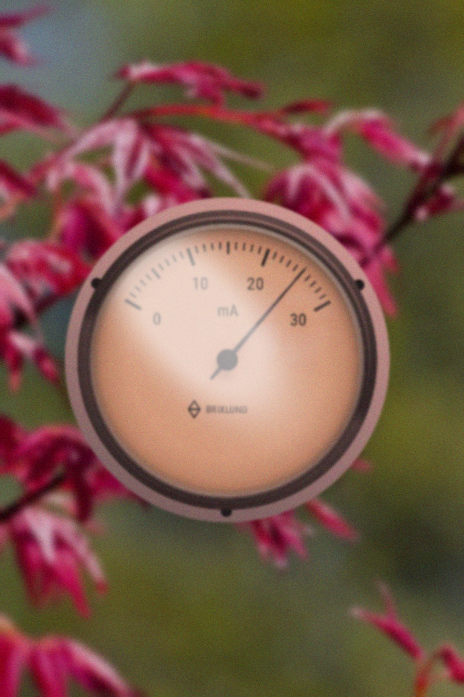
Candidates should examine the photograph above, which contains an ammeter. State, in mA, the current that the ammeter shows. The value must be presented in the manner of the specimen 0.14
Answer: 25
